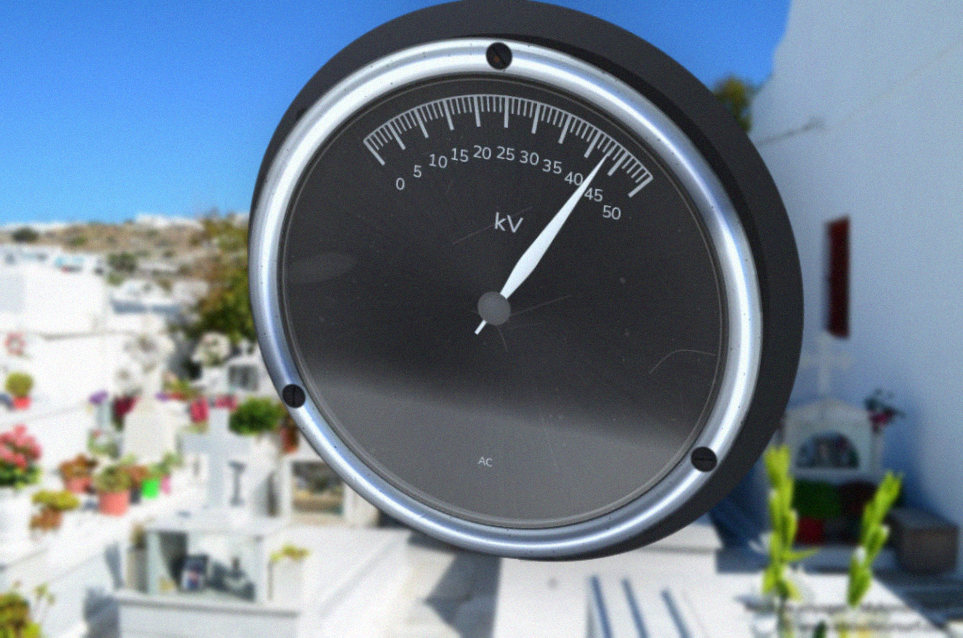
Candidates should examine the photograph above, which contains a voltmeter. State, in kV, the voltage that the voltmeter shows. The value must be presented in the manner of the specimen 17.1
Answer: 43
